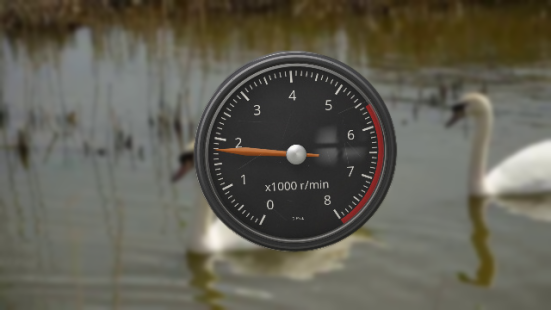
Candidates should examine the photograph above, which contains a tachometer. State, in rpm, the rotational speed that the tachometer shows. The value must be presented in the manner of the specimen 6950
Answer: 1800
